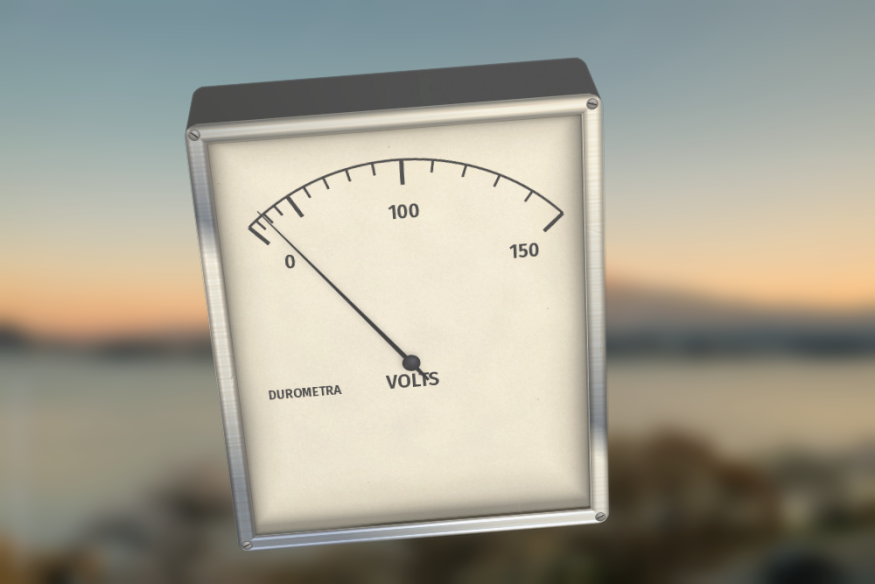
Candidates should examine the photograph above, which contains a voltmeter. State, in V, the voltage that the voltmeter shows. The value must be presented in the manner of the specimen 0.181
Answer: 30
